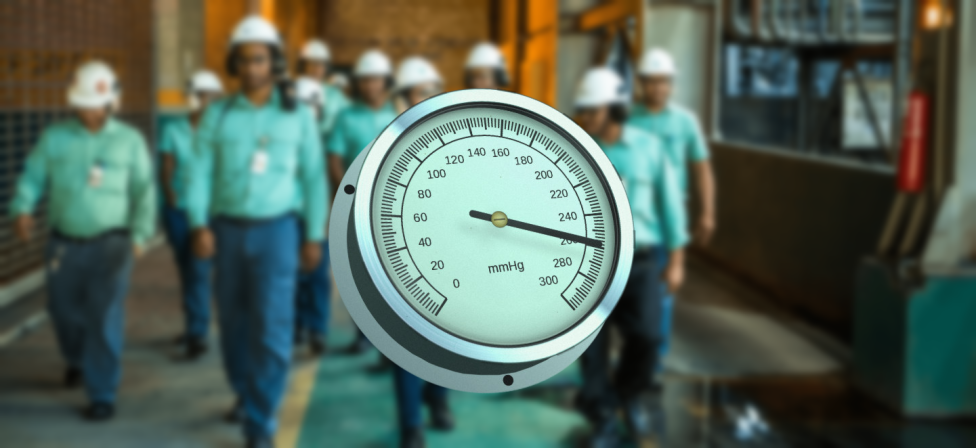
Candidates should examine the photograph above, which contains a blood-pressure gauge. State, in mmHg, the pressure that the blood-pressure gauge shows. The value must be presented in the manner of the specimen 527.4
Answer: 260
